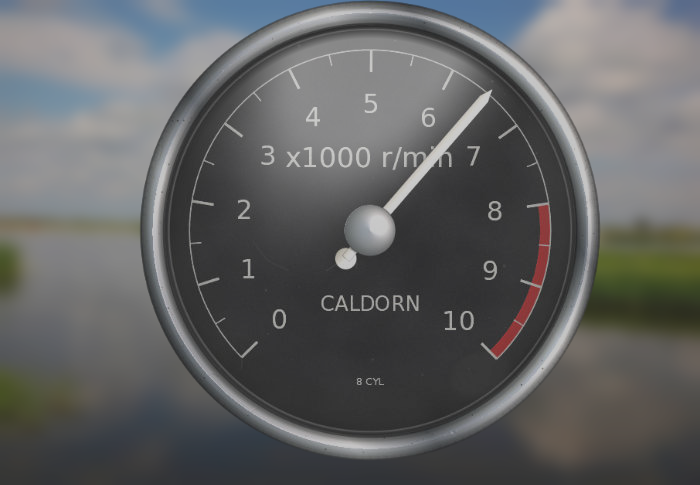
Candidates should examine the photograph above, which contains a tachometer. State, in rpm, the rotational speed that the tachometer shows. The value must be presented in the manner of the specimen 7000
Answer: 6500
